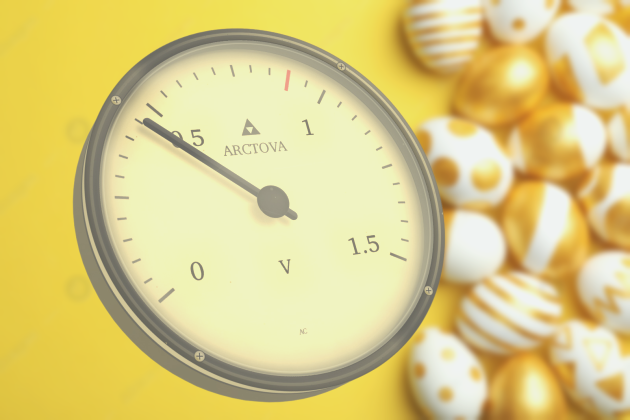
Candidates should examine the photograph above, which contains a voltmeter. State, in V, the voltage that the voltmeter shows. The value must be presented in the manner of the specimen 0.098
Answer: 0.45
